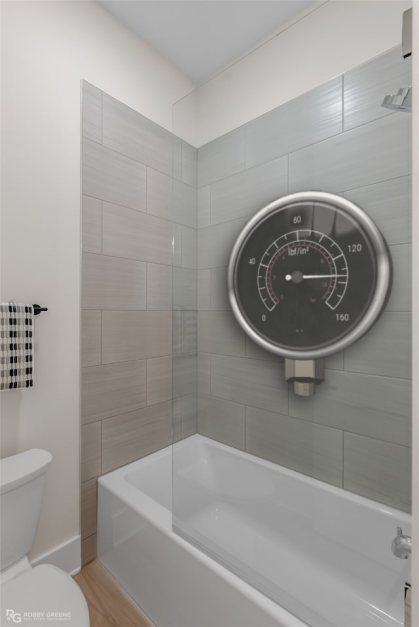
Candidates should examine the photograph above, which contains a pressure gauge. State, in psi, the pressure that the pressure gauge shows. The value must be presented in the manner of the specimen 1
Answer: 135
